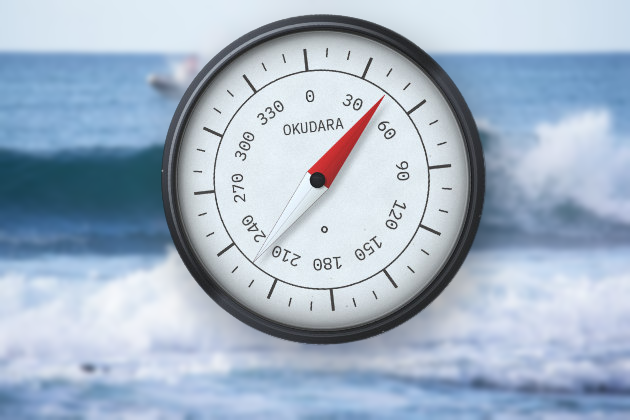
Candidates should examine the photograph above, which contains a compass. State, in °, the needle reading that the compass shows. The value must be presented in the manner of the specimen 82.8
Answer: 45
